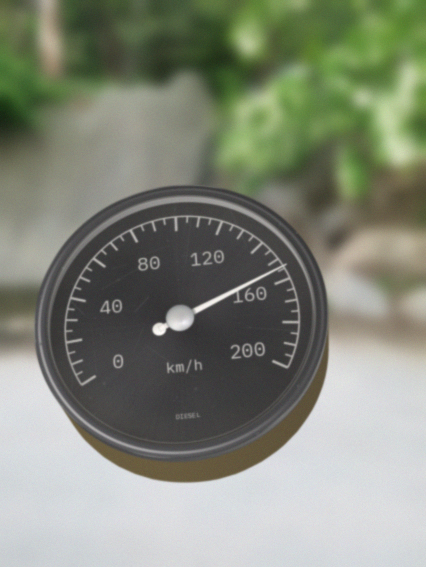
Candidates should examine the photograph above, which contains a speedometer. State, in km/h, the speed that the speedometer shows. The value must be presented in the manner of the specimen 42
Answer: 155
